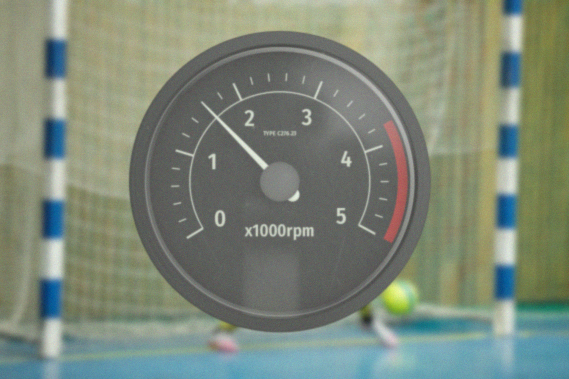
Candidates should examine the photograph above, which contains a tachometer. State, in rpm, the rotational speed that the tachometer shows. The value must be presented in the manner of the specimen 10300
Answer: 1600
